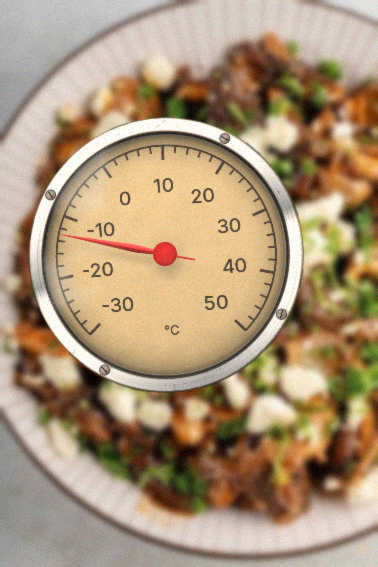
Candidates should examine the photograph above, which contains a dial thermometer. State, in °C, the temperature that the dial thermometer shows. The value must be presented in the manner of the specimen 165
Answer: -13
